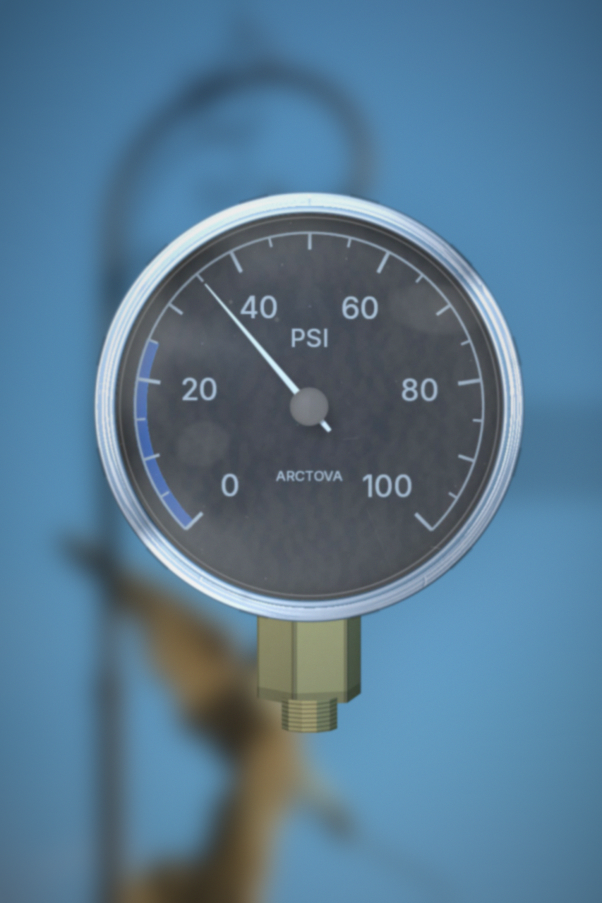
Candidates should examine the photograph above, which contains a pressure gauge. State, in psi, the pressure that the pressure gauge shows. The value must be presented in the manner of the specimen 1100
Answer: 35
